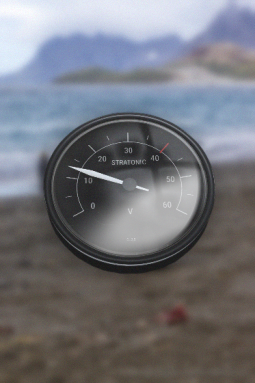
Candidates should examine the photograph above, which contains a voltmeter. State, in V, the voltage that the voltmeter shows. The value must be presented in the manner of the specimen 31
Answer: 12.5
